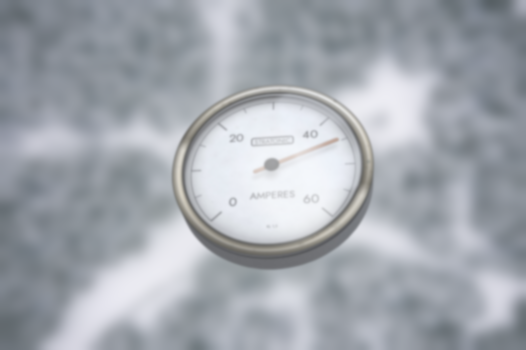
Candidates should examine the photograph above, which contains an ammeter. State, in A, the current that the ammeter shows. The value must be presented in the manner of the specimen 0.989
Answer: 45
